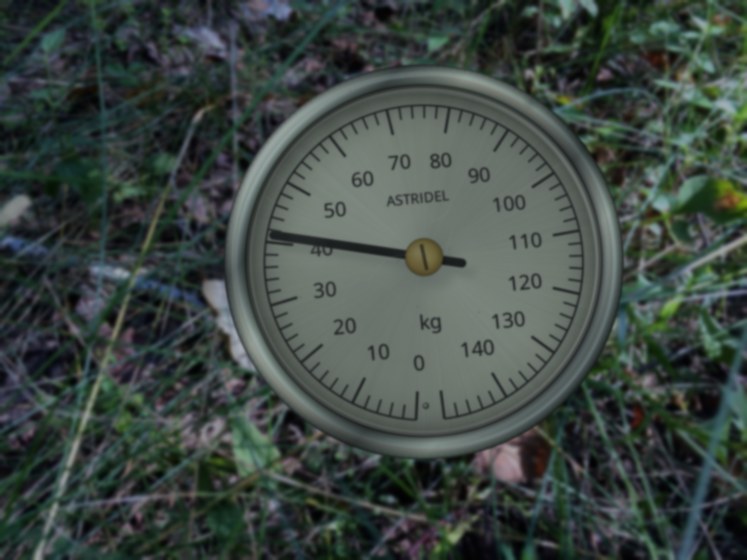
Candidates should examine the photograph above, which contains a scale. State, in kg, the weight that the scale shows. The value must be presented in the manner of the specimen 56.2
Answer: 41
